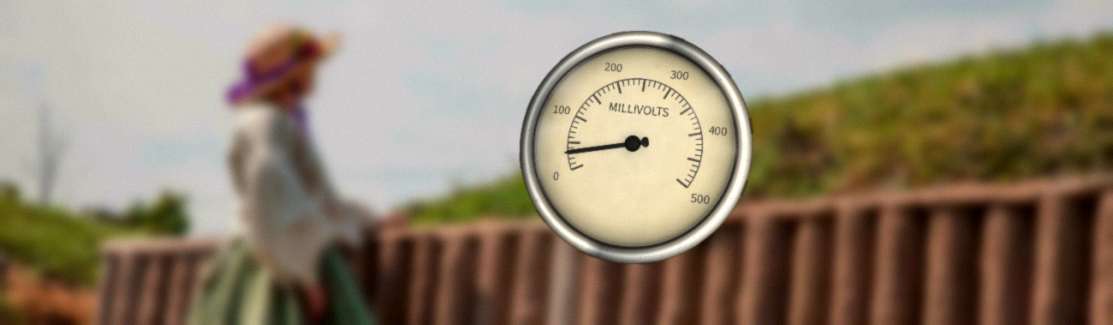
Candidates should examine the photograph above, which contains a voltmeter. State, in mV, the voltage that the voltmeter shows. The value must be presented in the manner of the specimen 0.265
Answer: 30
